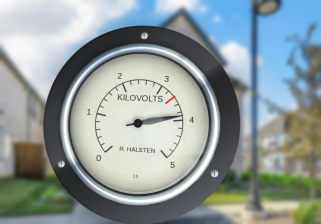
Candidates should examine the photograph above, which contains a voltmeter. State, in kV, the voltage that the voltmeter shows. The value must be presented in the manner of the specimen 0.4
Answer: 3.9
